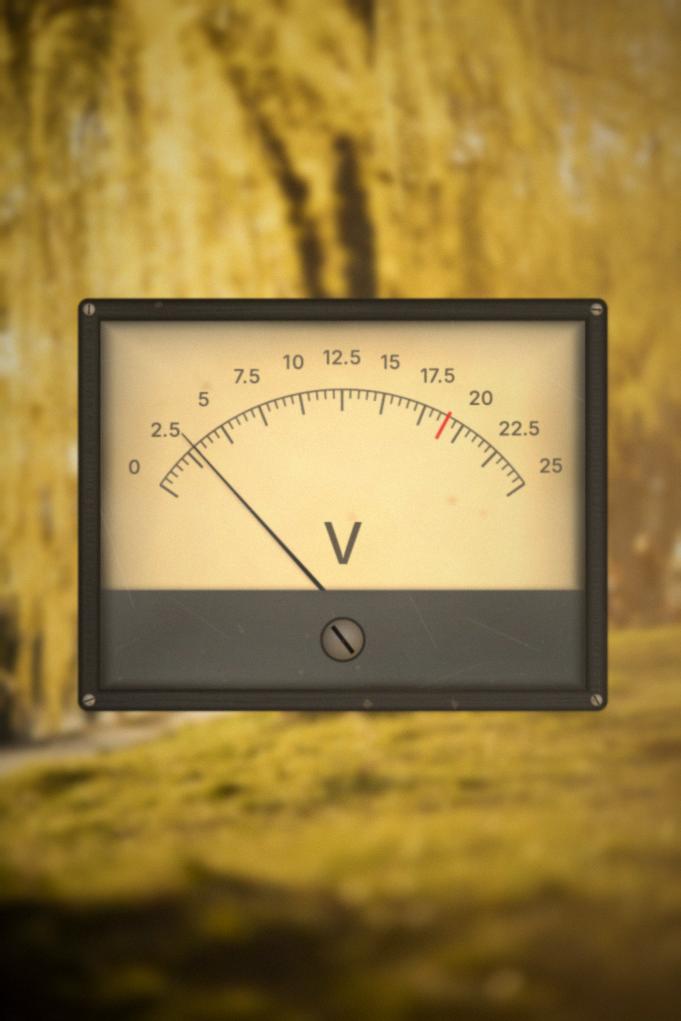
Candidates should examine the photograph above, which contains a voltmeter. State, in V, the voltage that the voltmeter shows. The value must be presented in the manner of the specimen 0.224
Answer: 3
